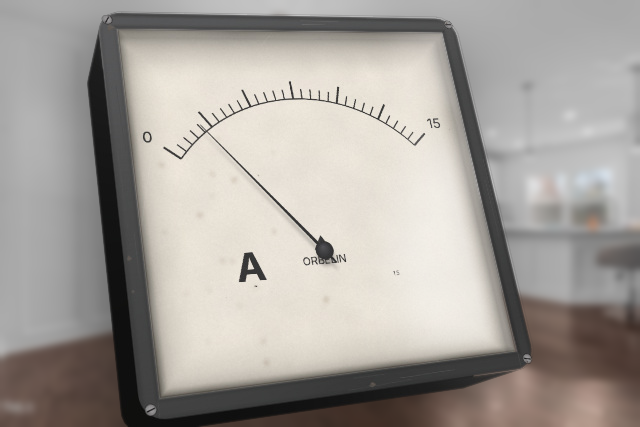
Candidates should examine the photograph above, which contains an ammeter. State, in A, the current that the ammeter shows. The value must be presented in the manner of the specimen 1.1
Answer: 2
